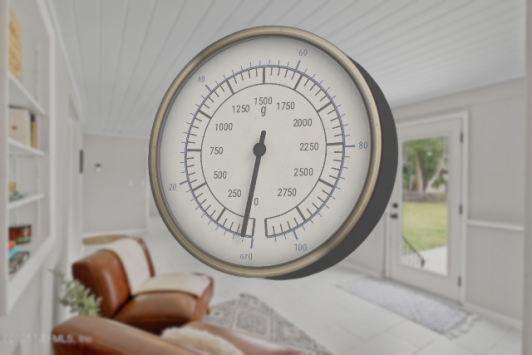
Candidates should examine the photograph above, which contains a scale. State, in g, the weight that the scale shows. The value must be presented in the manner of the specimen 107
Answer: 50
